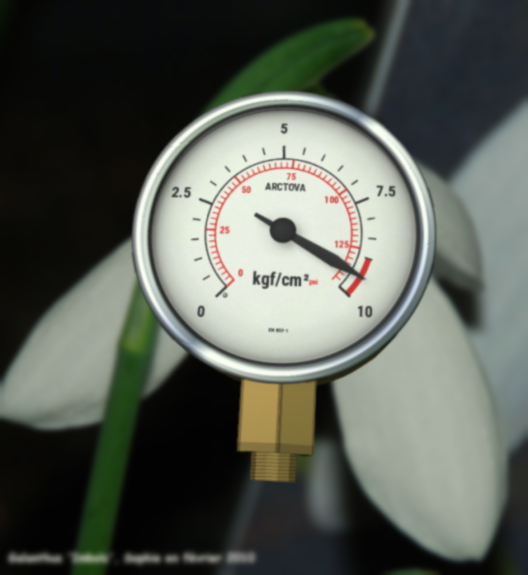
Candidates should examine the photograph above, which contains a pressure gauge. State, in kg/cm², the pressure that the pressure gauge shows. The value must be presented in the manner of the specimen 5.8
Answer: 9.5
